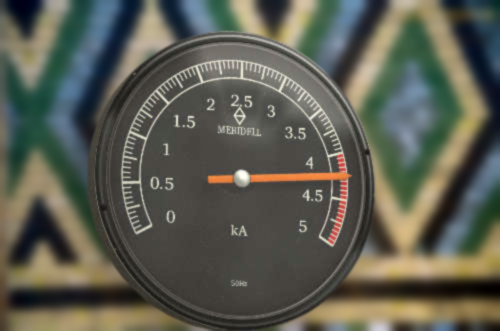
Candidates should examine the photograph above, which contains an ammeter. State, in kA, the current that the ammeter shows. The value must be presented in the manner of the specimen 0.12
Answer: 4.25
